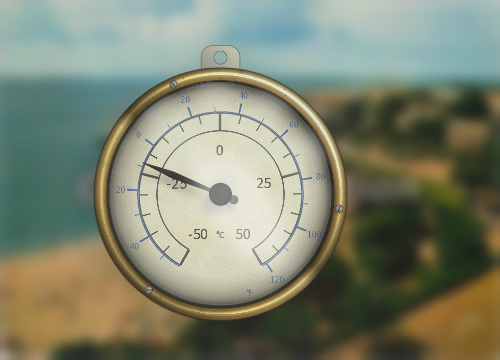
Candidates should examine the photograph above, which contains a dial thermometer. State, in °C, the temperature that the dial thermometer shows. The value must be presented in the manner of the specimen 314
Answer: -22.5
